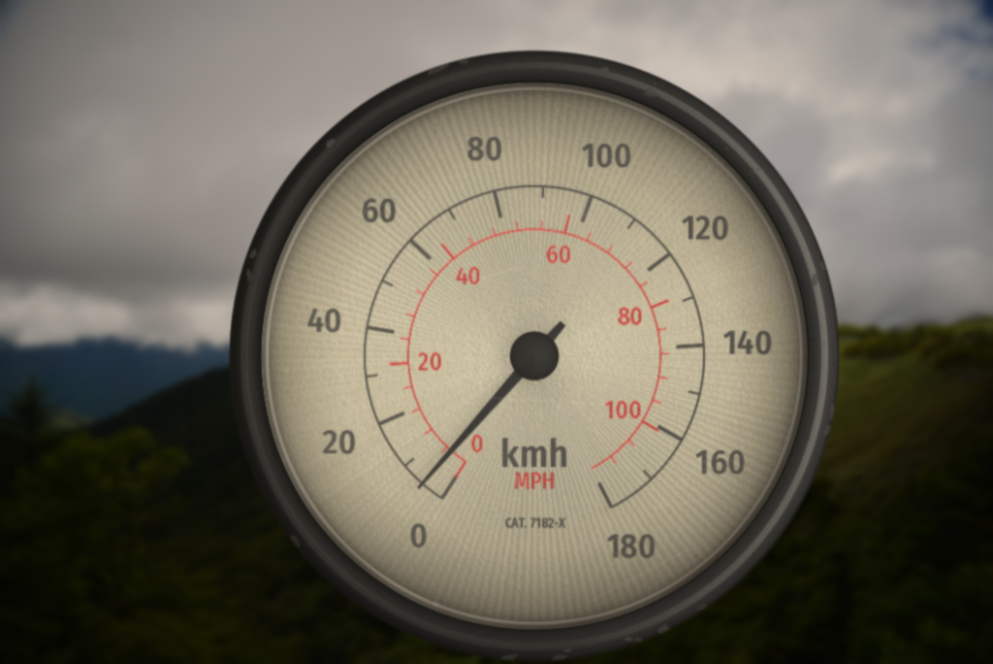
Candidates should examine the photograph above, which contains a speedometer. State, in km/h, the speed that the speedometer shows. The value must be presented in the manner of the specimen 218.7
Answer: 5
